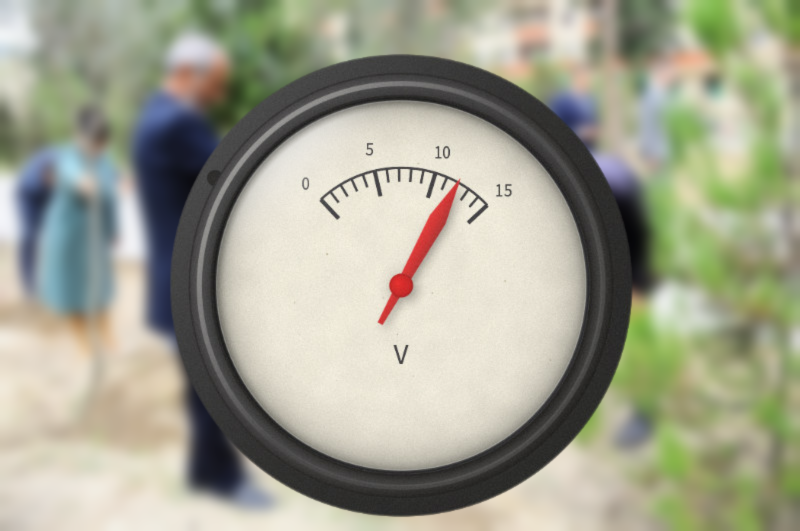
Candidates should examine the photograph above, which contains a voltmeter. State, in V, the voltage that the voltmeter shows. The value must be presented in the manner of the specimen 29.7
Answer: 12
